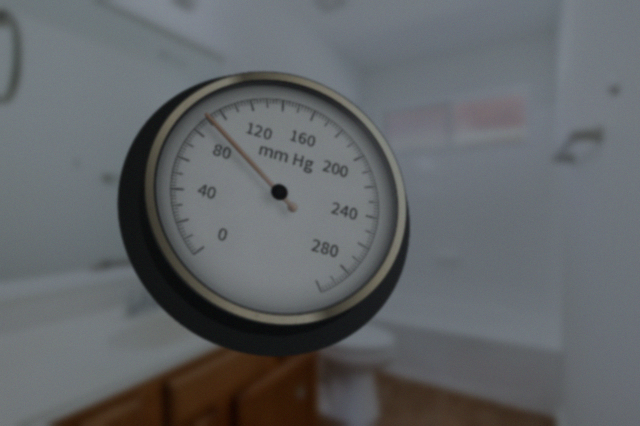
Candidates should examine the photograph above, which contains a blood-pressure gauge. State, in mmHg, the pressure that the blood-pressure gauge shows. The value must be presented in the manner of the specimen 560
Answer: 90
